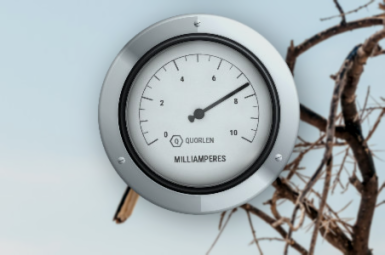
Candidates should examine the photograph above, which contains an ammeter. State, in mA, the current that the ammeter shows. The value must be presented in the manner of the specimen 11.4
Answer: 7.5
